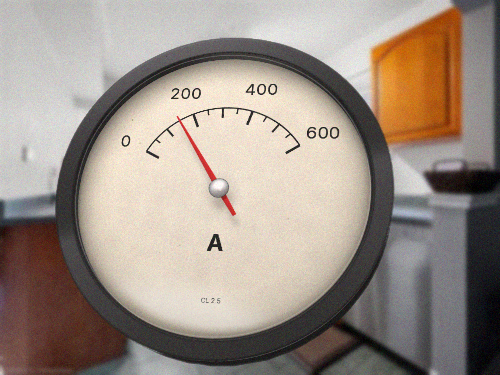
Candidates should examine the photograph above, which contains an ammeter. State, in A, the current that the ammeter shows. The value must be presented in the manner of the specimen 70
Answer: 150
